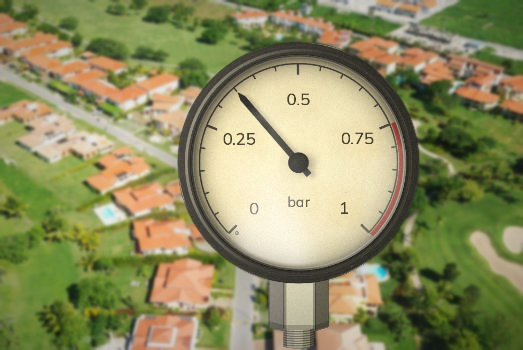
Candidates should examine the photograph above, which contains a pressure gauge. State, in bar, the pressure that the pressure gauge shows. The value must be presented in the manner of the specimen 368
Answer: 0.35
